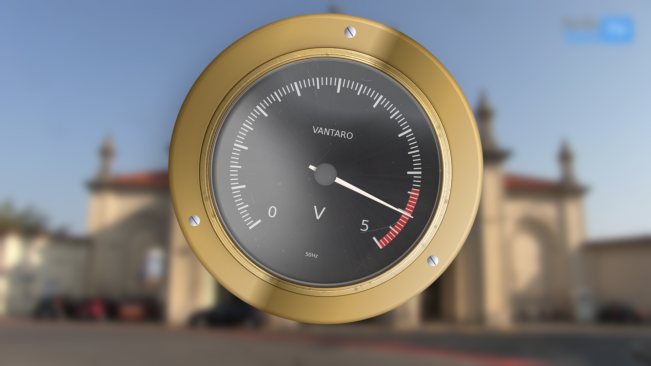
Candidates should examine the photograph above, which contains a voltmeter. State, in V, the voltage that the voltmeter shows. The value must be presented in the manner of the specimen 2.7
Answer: 4.5
